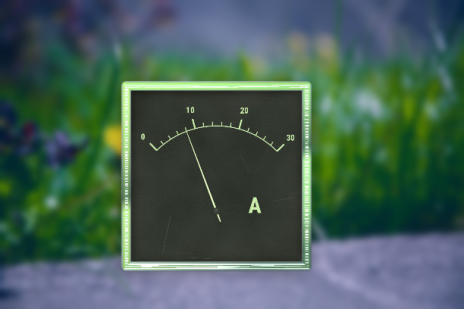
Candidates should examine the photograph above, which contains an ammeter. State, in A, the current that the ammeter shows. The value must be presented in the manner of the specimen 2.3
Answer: 8
